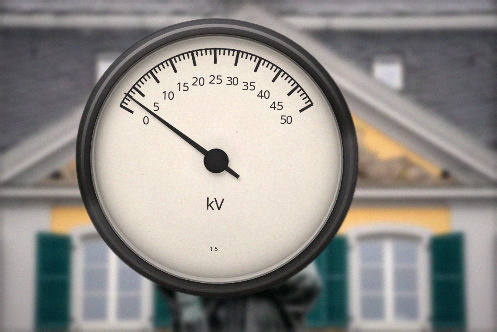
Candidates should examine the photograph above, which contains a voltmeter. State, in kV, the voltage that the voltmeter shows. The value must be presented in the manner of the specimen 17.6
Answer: 3
